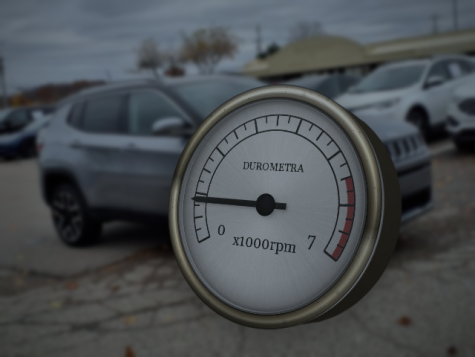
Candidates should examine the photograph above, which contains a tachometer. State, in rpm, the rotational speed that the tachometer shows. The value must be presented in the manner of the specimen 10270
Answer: 875
